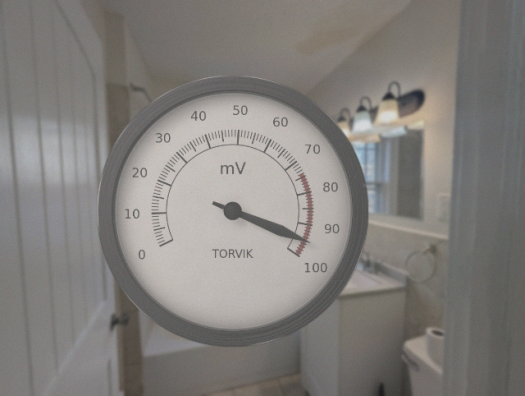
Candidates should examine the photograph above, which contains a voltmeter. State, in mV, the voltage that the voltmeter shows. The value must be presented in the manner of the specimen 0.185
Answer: 95
